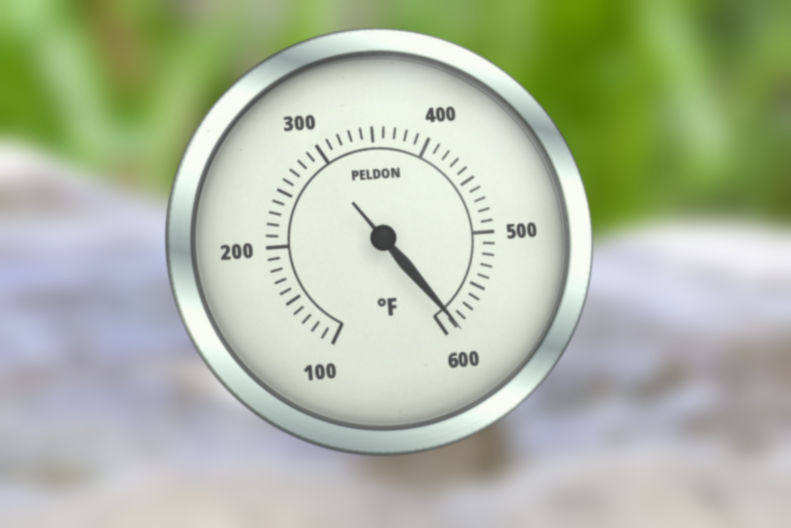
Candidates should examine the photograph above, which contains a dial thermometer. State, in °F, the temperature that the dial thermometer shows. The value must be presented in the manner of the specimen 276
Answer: 590
